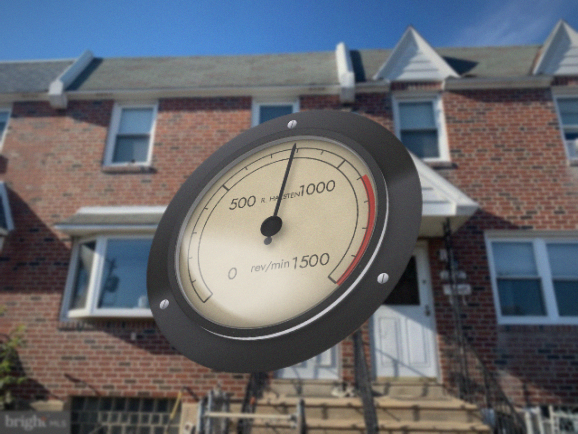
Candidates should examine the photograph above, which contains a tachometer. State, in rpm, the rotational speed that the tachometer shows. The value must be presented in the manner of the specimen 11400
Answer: 800
